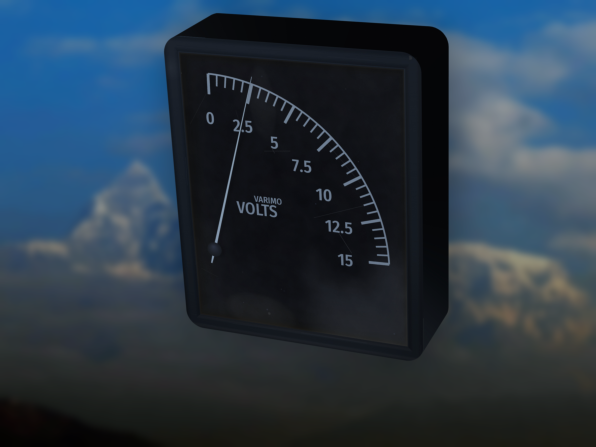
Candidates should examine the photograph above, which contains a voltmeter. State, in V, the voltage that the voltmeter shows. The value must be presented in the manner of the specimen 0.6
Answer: 2.5
